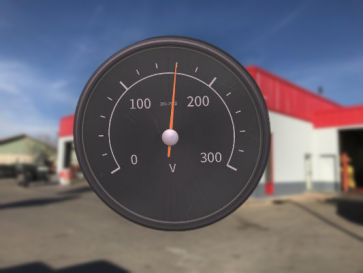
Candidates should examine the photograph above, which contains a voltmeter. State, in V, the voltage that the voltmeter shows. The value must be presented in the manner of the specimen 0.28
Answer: 160
